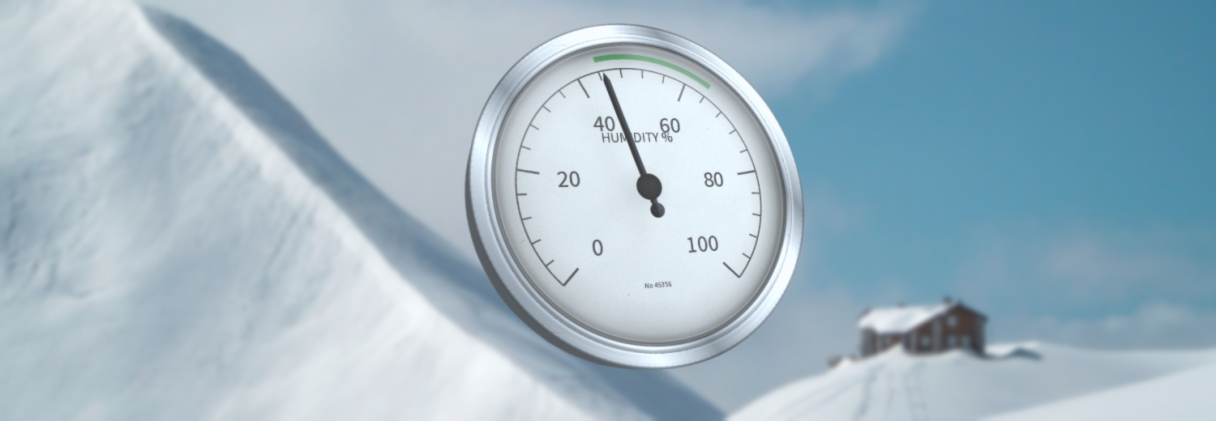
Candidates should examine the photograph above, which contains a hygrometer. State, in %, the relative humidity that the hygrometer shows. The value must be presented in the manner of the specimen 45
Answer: 44
